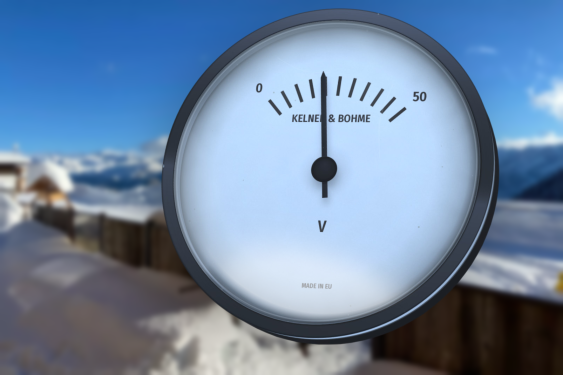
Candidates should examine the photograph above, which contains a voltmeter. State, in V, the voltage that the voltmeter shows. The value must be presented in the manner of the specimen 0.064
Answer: 20
